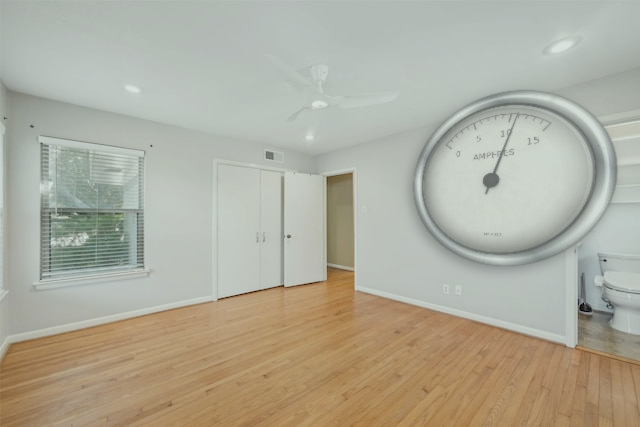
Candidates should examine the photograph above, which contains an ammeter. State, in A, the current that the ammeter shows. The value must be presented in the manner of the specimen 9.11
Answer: 11
